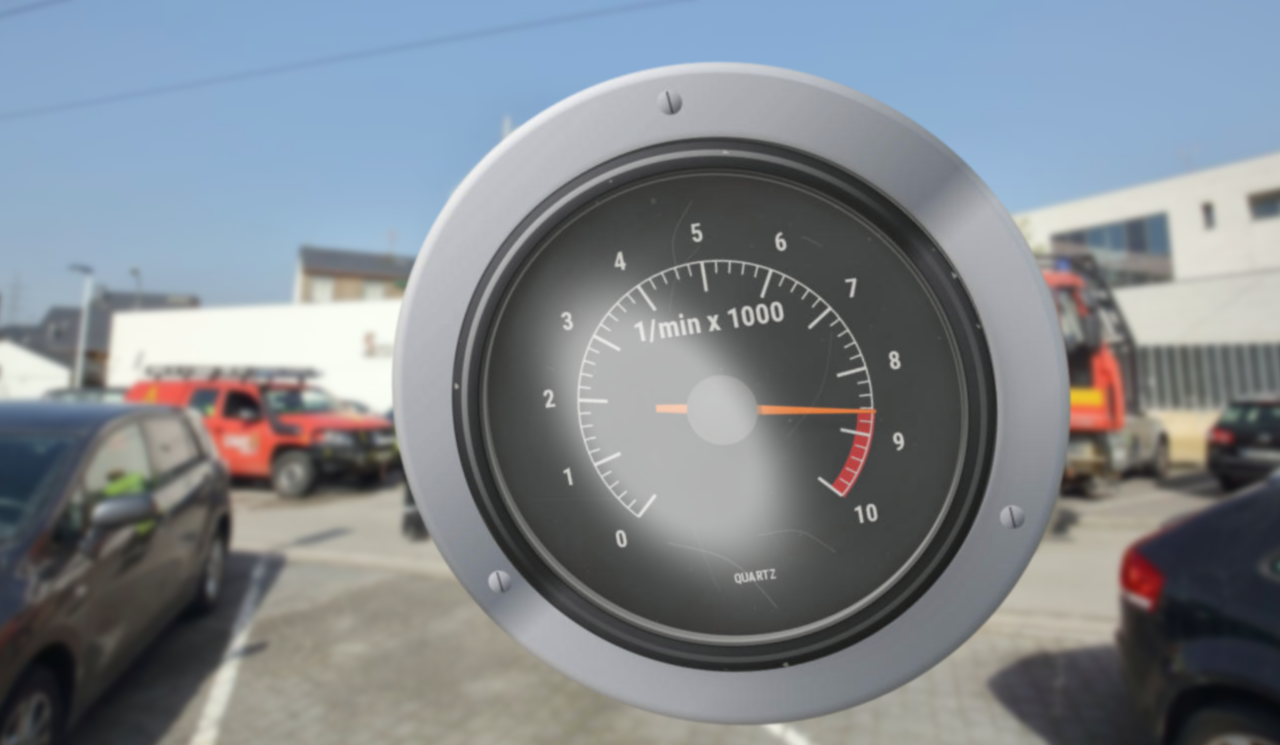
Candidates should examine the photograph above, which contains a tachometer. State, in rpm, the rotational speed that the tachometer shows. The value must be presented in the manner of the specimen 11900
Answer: 8600
